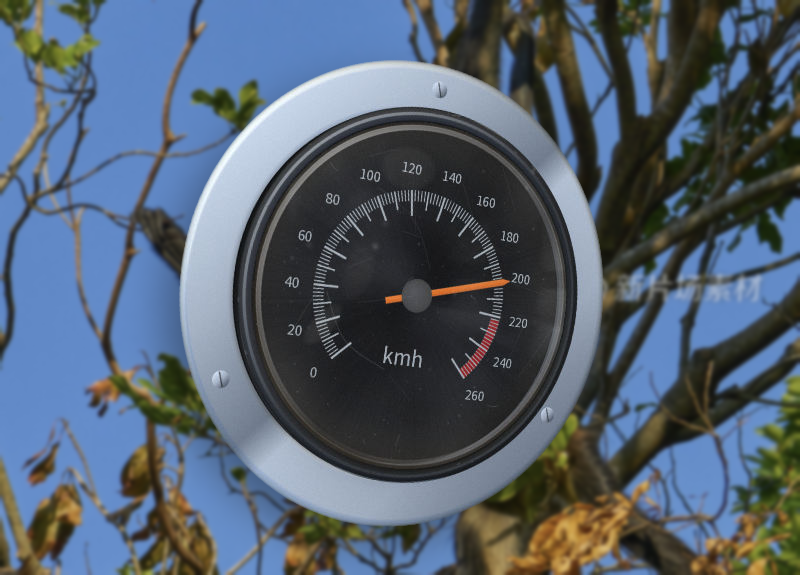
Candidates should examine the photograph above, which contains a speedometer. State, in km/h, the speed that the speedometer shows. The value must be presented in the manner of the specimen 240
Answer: 200
